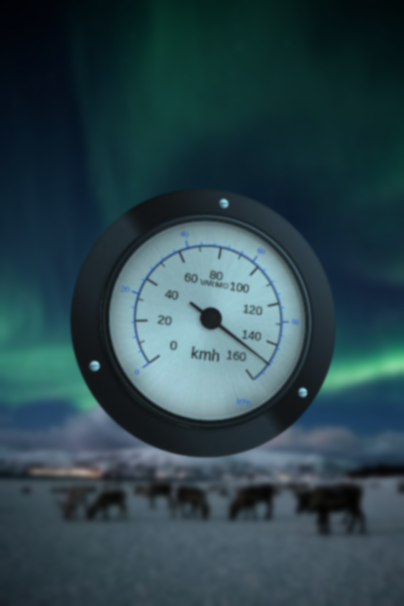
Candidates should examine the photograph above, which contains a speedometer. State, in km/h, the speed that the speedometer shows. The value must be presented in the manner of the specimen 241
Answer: 150
